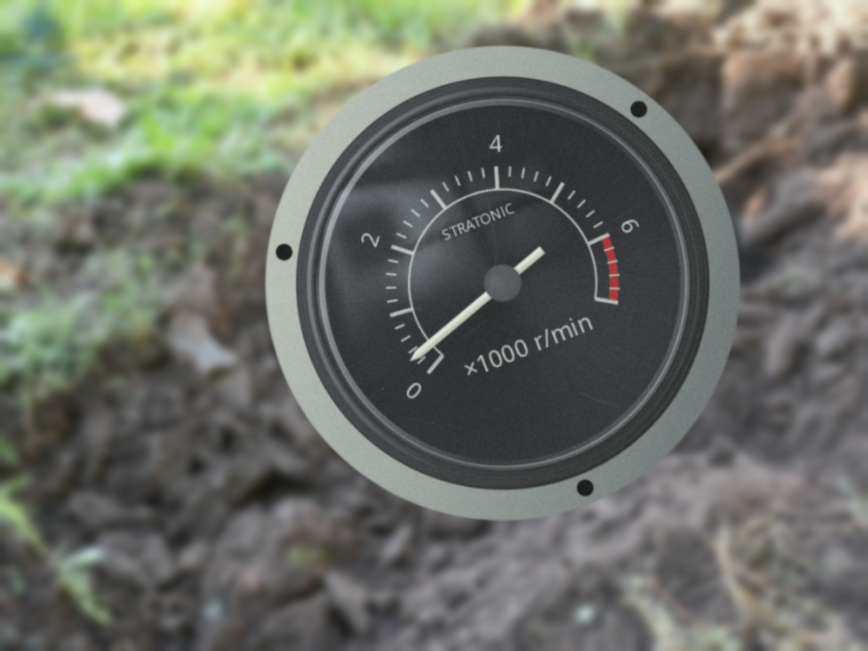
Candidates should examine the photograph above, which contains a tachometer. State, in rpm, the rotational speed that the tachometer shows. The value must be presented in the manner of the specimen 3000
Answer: 300
